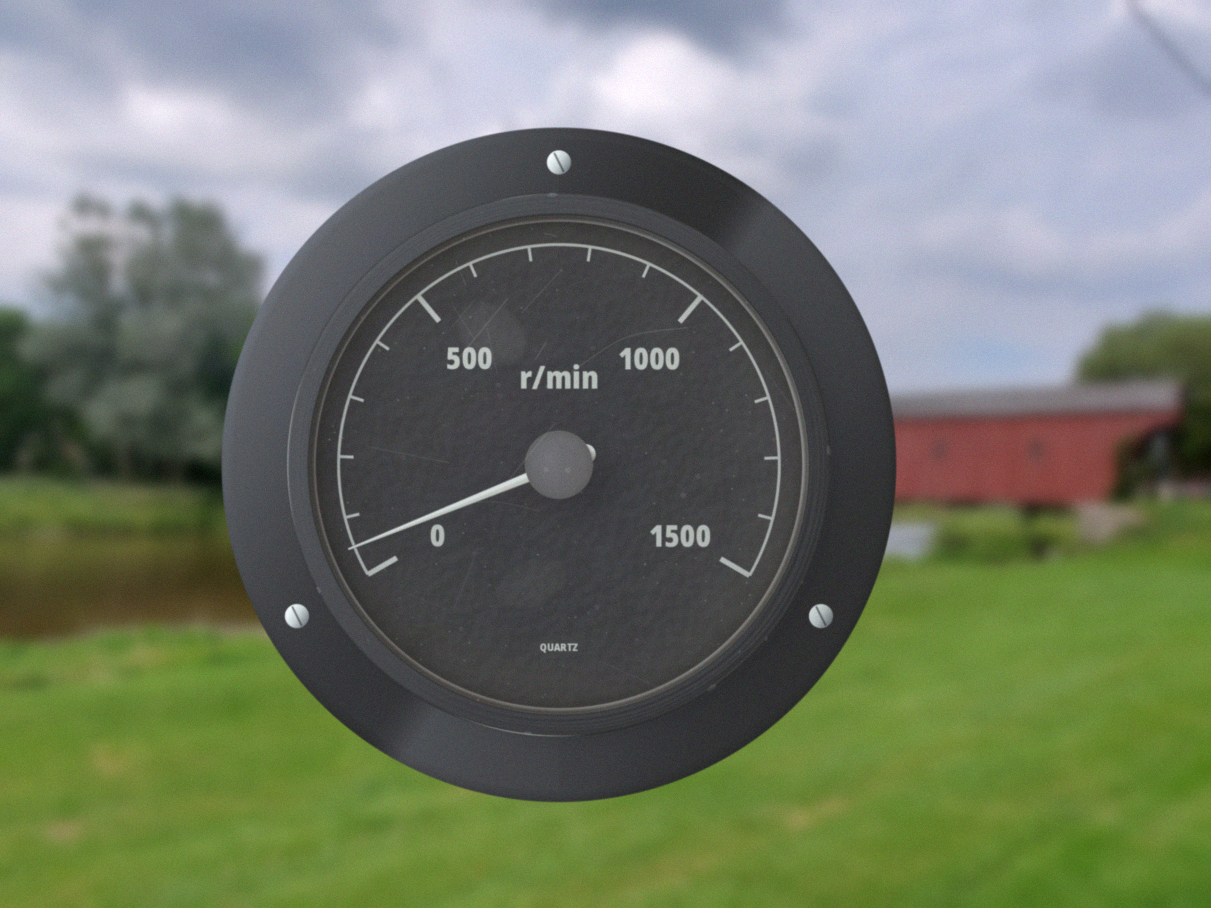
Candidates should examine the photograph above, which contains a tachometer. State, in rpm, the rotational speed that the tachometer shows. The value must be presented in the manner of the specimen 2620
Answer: 50
